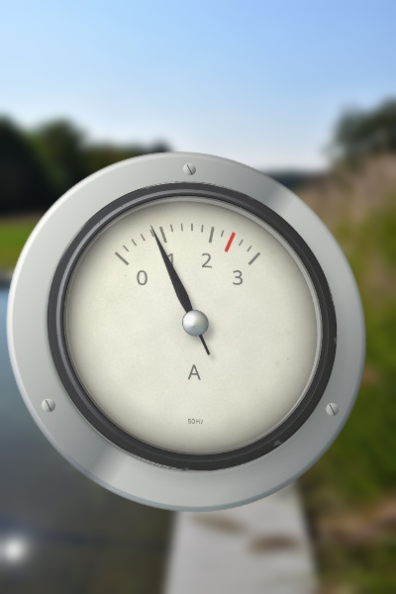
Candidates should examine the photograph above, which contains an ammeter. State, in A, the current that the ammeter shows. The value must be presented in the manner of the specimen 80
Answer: 0.8
